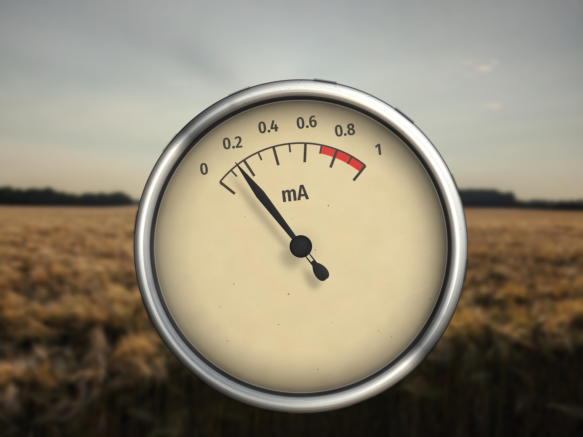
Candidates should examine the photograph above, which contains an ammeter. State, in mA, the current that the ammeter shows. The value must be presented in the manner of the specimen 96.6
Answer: 0.15
